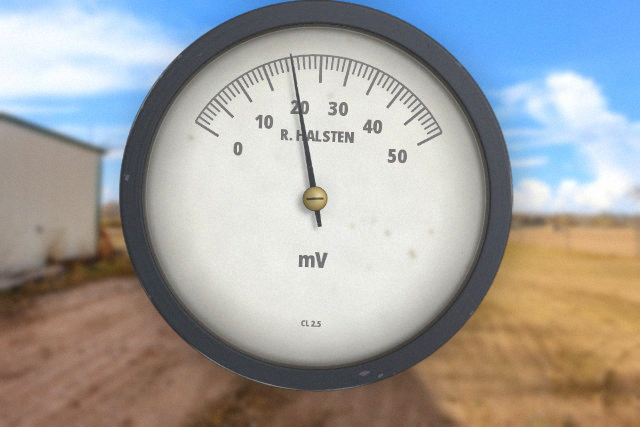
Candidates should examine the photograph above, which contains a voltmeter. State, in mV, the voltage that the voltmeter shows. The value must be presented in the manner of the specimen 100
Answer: 20
